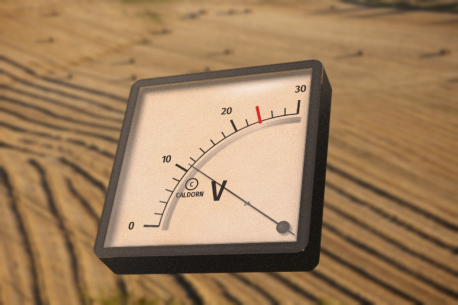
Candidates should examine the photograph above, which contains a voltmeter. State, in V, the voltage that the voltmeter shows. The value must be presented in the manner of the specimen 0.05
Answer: 11
